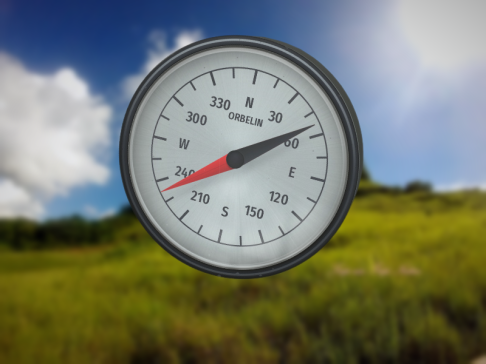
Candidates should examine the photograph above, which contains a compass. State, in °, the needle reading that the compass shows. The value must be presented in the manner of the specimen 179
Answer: 232.5
